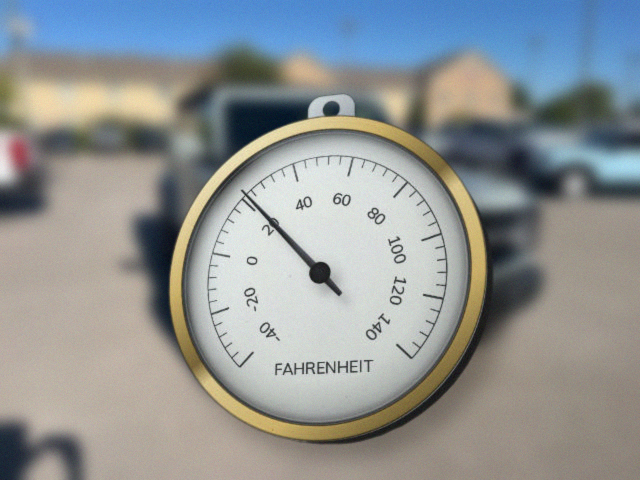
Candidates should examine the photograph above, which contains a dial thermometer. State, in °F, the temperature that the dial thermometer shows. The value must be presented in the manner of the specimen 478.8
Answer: 22
